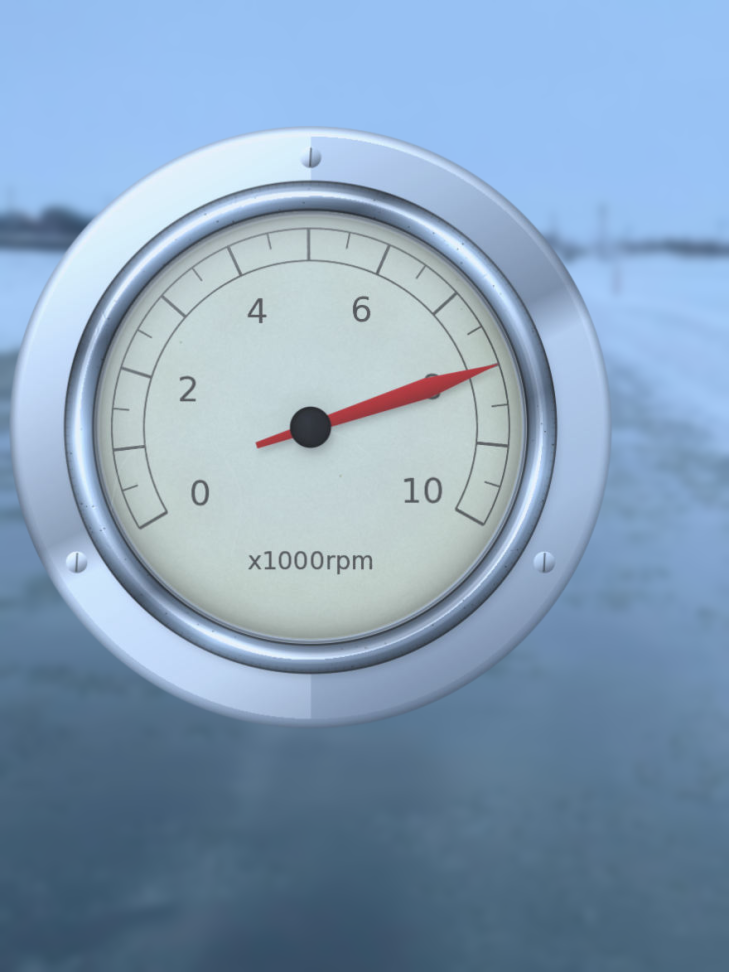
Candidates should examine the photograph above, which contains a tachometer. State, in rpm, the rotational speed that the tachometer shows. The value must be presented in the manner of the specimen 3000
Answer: 8000
